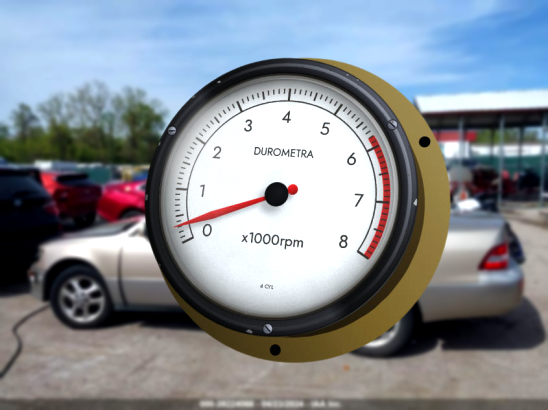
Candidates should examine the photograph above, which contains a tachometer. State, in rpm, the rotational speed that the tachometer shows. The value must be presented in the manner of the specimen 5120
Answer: 300
